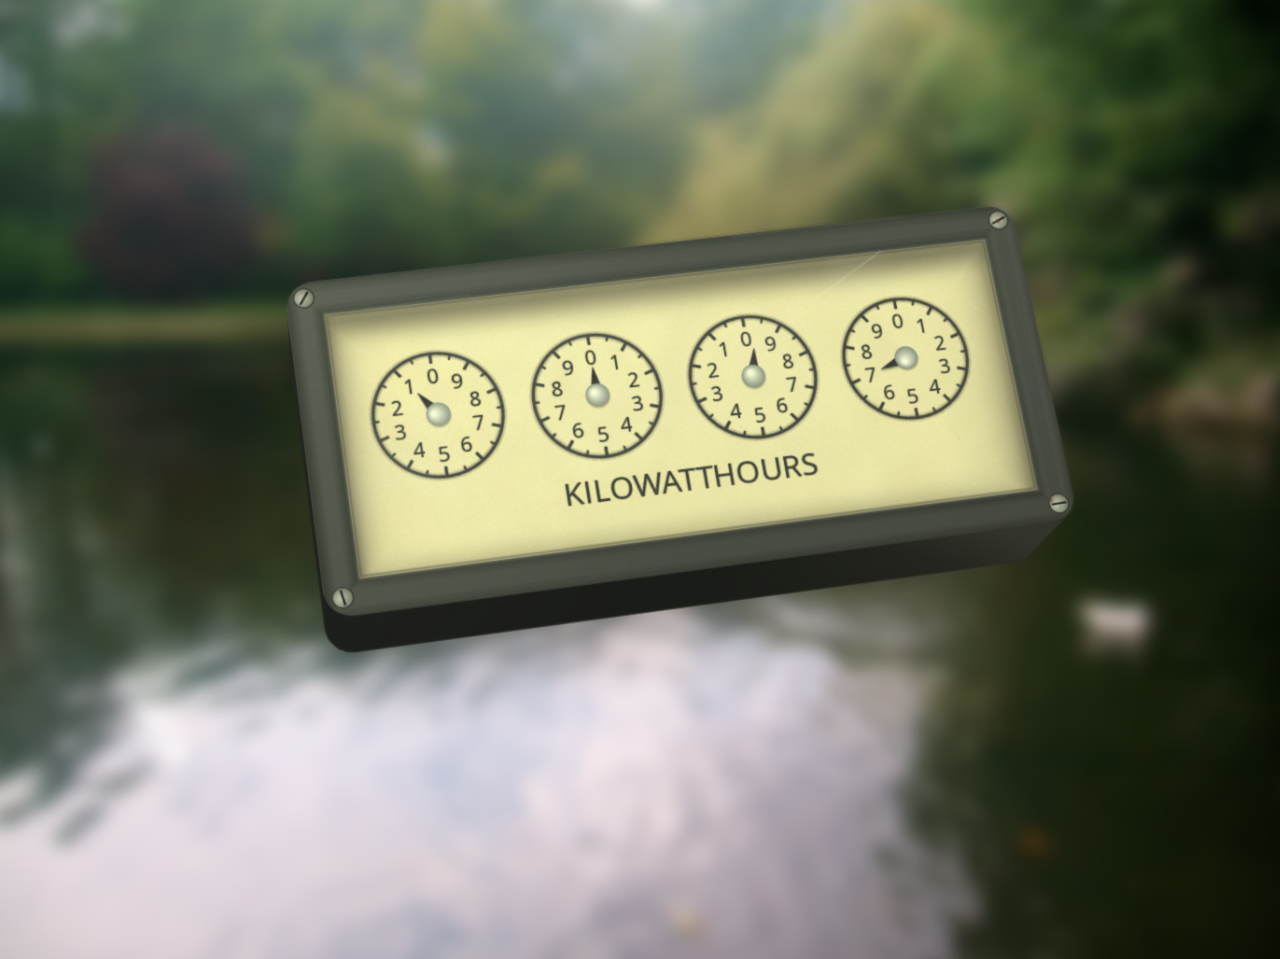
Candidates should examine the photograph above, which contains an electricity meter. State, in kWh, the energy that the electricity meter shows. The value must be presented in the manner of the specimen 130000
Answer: 997
